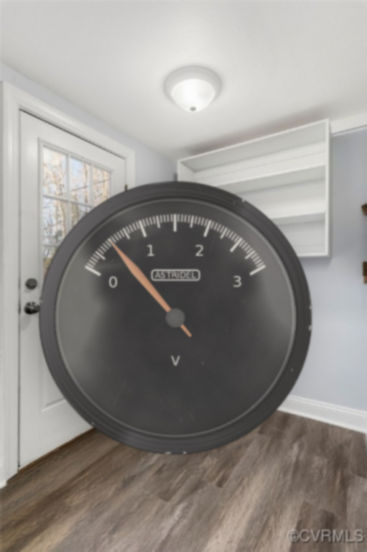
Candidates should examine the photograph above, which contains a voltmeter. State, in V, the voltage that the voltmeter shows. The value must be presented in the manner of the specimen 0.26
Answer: 0.5
